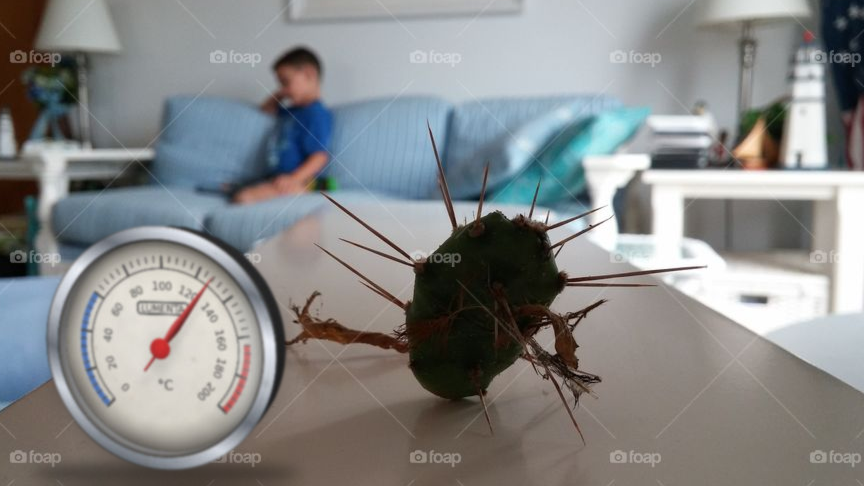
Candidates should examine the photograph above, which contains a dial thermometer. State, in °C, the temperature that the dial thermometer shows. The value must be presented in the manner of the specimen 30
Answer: 128
